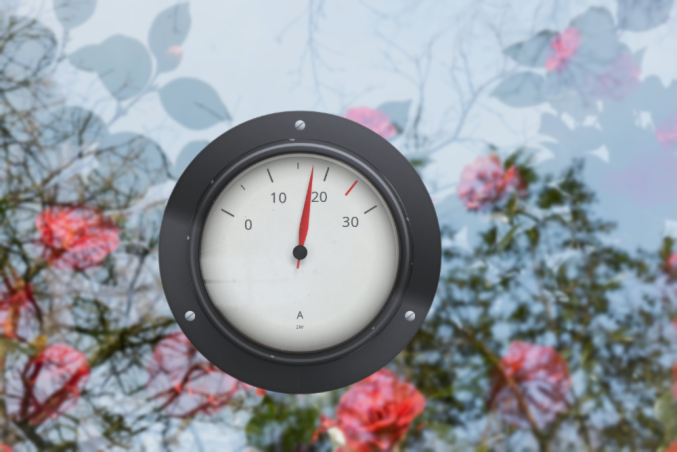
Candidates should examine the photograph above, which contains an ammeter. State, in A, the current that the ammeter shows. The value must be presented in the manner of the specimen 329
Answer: 17.5
